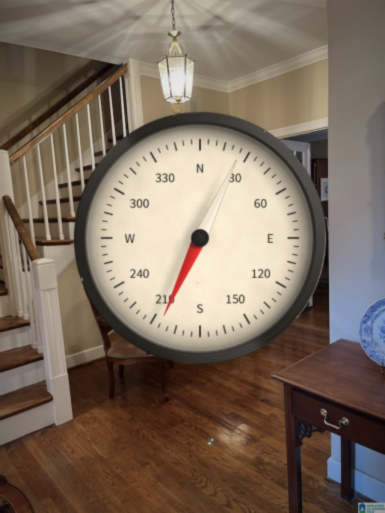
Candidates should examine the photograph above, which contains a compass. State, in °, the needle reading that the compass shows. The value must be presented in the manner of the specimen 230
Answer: 205
